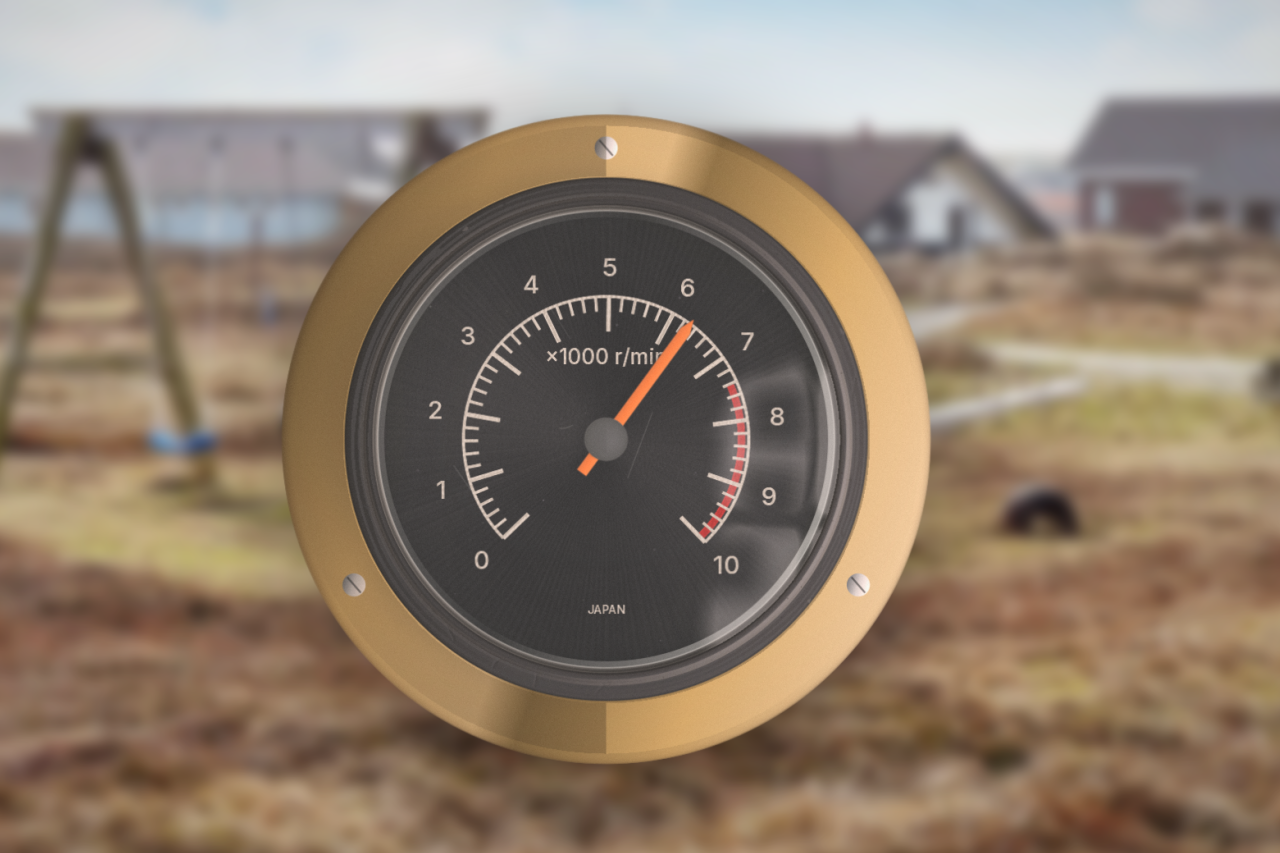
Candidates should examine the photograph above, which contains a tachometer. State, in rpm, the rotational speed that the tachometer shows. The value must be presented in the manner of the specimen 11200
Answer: 6300
